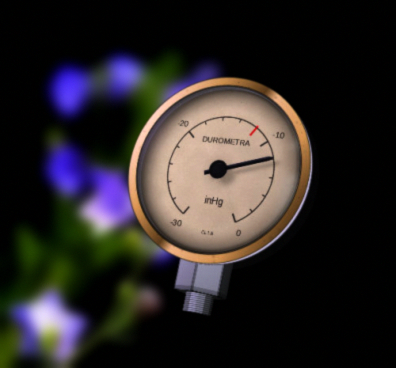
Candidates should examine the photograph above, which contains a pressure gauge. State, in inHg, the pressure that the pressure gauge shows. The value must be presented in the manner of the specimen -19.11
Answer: -8
